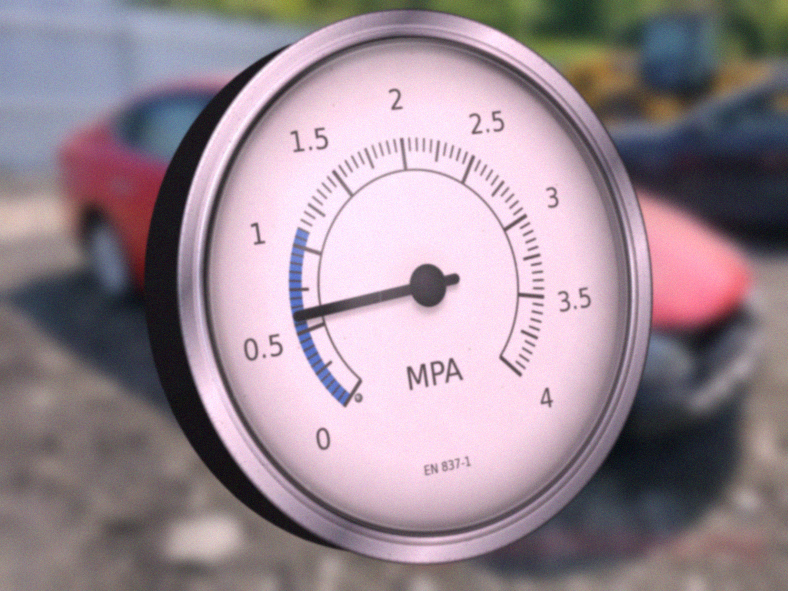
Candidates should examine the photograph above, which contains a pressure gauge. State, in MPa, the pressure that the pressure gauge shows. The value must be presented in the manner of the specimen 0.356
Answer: 0.6
